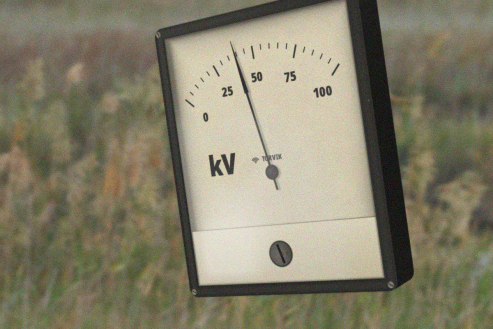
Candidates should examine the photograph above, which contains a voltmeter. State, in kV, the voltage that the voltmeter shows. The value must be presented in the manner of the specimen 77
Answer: 40
